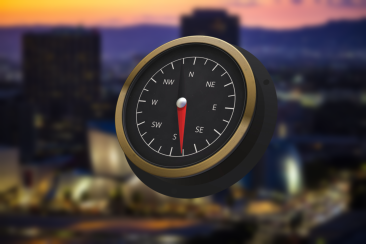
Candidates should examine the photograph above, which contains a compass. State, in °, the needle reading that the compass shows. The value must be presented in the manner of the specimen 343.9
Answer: 165
